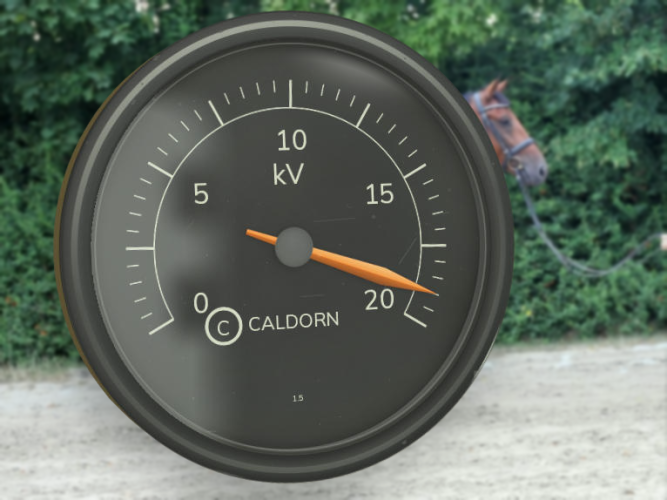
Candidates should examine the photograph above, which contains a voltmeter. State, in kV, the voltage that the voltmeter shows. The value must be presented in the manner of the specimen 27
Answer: 19
